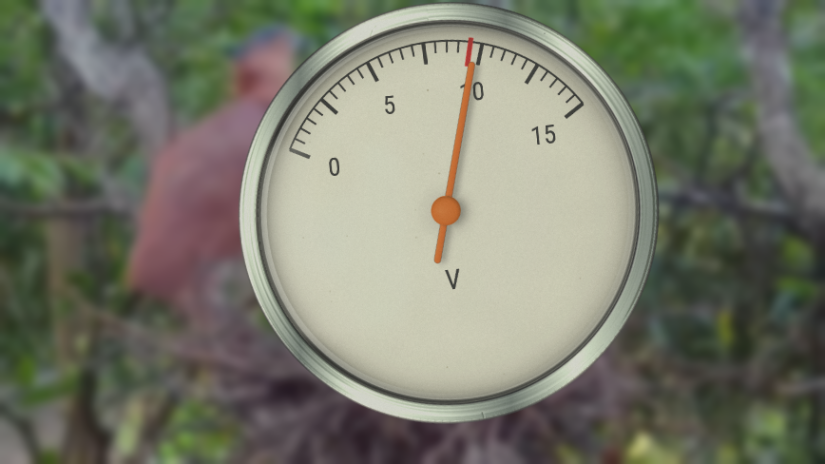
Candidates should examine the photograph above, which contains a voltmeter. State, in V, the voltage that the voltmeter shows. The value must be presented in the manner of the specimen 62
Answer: 9.75
